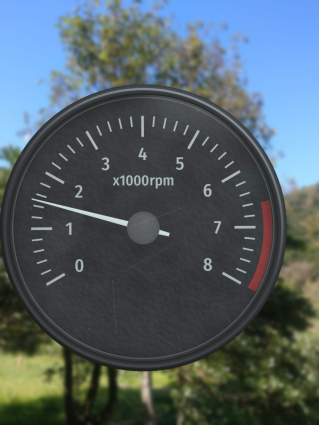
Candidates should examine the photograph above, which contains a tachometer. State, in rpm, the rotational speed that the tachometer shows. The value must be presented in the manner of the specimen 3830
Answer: 1500
